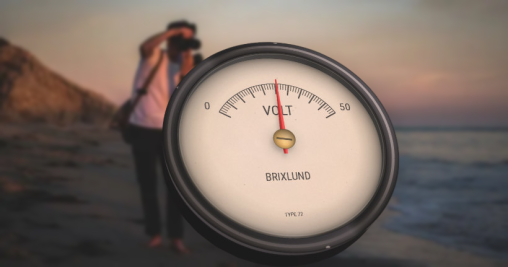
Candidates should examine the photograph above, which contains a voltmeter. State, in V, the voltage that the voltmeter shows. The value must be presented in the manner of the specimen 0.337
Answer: 25
